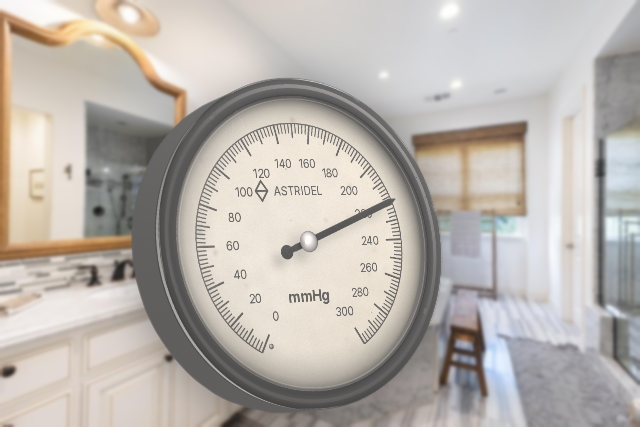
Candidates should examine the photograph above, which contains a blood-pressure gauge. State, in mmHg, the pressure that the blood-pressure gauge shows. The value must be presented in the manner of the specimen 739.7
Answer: 220
